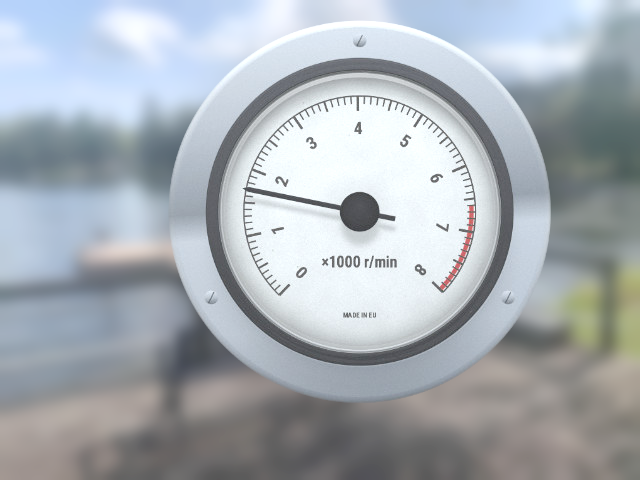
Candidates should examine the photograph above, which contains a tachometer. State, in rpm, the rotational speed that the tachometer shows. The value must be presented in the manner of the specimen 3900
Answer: 1700
